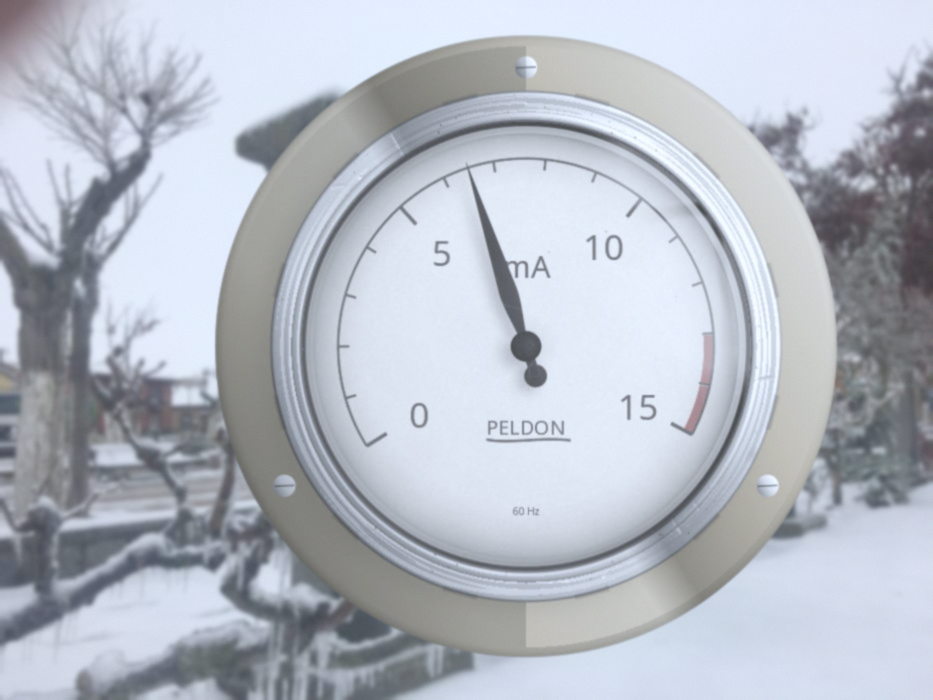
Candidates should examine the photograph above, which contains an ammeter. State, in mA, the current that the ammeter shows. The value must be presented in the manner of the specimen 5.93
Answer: 6.5
